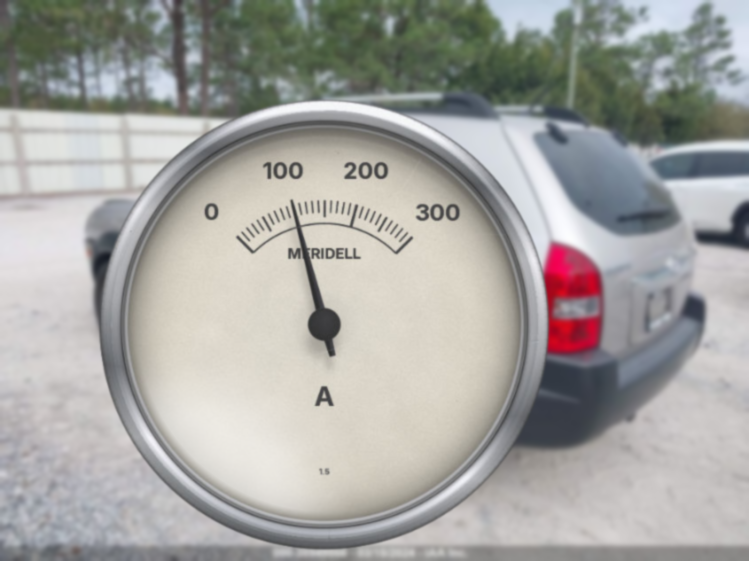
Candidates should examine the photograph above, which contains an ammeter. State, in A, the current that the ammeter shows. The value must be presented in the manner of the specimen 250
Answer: 100
